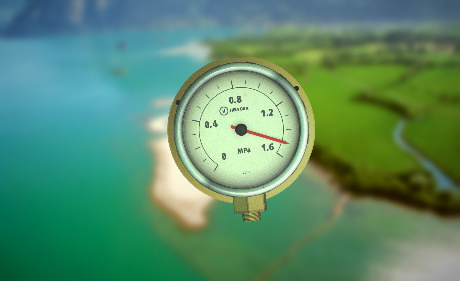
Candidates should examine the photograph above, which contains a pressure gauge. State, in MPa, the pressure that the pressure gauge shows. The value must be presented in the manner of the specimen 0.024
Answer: 1.5
